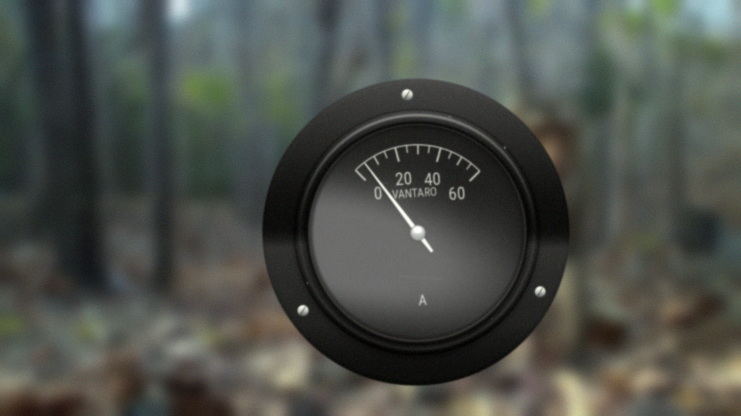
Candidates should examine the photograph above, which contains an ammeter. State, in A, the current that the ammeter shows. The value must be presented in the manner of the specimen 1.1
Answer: 5
